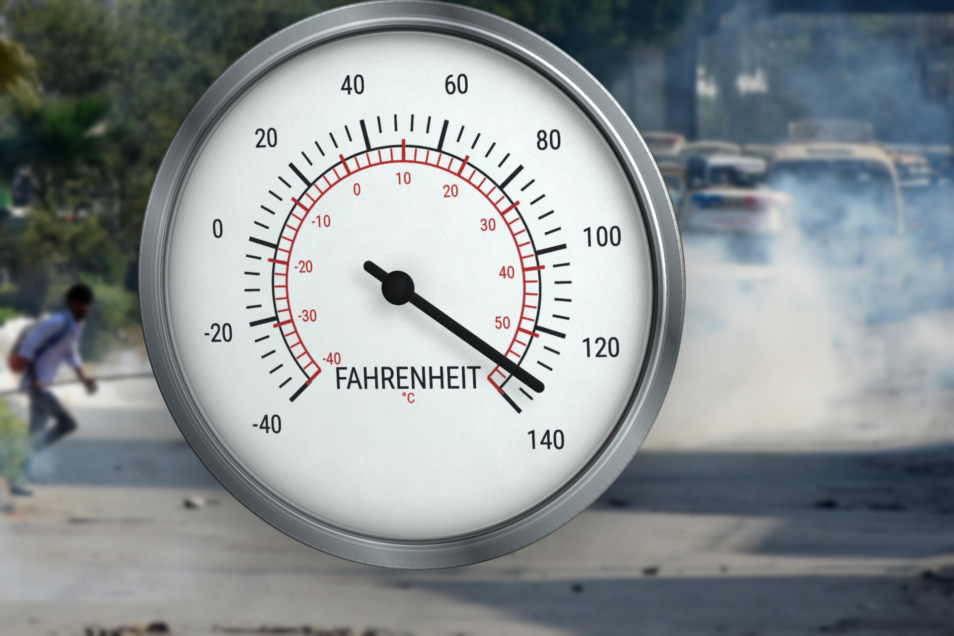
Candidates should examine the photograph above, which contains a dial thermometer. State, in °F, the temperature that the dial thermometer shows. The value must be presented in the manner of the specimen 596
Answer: 132
